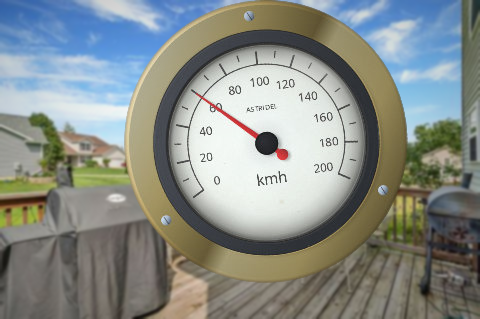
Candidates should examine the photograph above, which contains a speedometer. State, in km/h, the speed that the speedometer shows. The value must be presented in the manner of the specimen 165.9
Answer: 60
